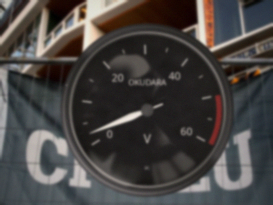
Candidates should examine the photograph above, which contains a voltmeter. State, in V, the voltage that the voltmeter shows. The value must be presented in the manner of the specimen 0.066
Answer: 2.5
